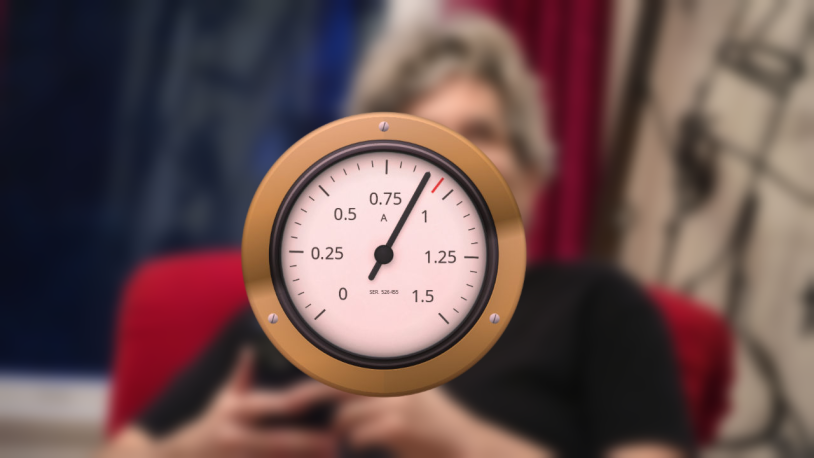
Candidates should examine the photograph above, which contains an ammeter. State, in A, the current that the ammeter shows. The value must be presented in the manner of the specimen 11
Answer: 0.9
